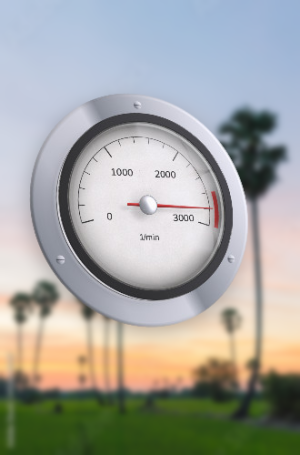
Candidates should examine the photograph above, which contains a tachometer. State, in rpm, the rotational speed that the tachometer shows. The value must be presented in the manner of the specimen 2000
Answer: 2800
